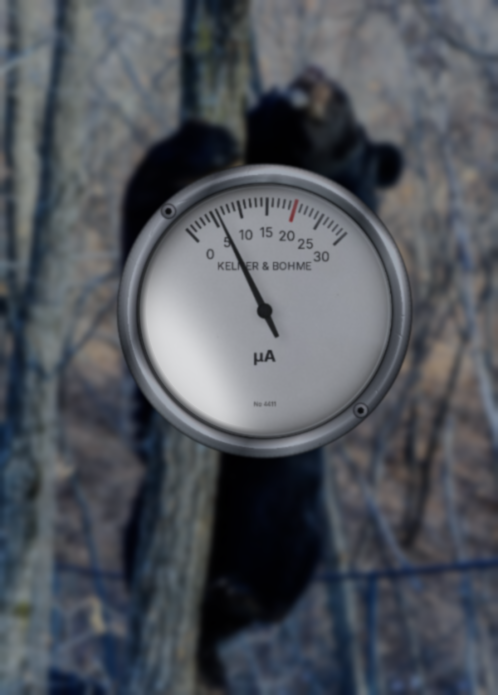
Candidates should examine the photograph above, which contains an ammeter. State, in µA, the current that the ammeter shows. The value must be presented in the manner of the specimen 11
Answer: 6
